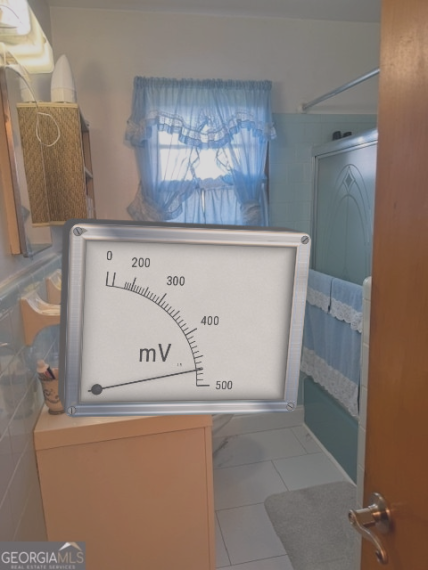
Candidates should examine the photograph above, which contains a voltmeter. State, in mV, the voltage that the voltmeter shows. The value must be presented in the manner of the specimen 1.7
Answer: 470
